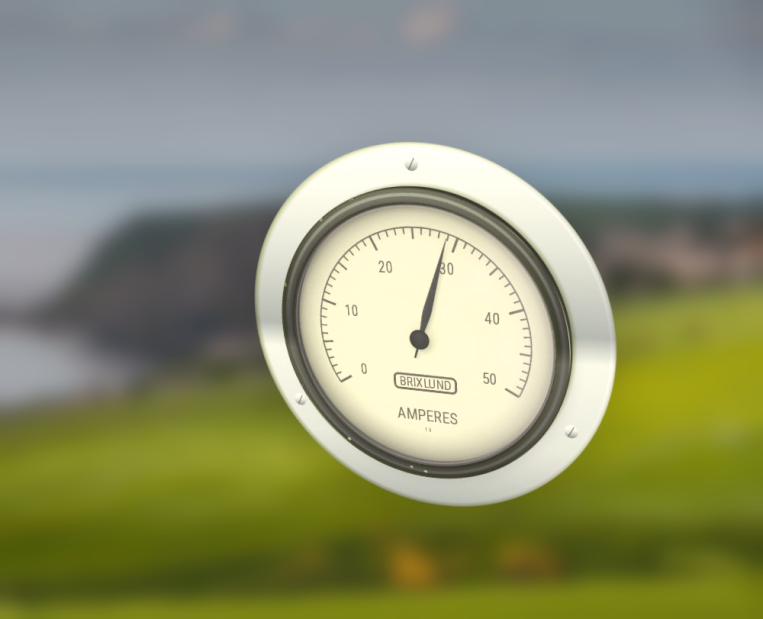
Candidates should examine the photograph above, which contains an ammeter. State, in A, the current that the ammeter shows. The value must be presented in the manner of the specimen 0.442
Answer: 29
